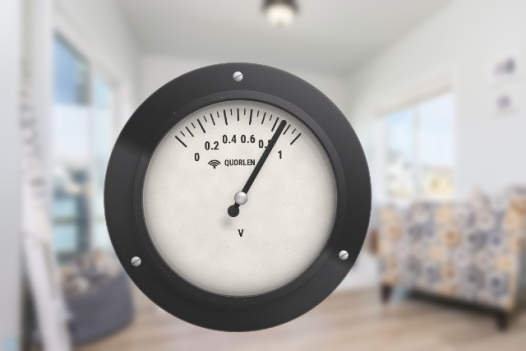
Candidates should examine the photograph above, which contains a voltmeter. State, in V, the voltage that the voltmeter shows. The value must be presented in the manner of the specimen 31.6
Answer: 0.85
